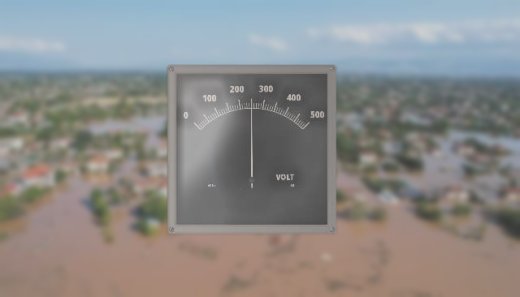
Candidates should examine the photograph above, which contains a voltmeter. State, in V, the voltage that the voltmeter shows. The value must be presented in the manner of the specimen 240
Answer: 250
